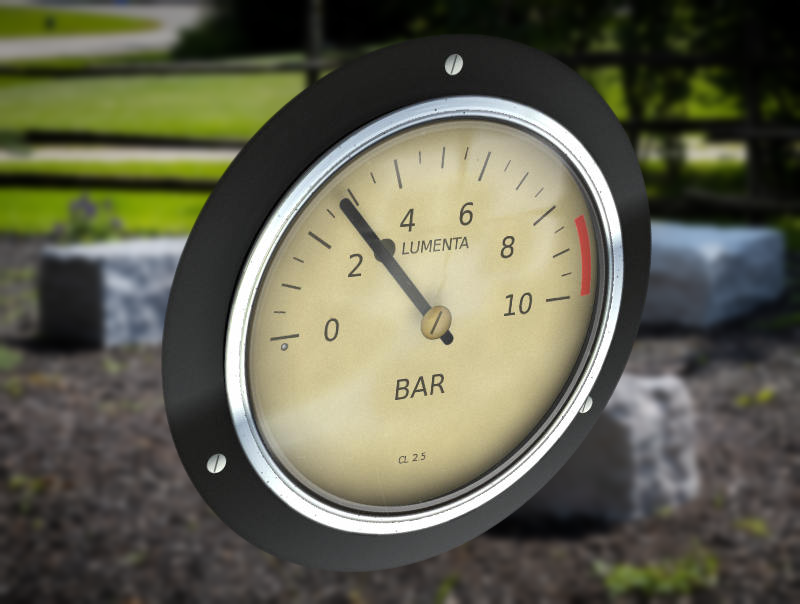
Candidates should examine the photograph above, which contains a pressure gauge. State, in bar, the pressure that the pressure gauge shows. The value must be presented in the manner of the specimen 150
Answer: 2.75
